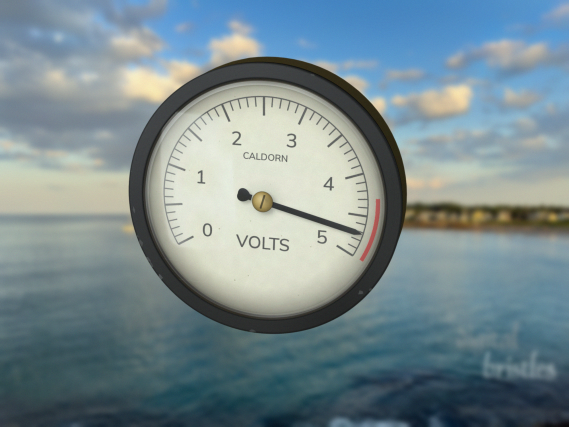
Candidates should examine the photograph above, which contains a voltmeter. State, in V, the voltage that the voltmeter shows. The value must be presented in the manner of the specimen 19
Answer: 4.7
